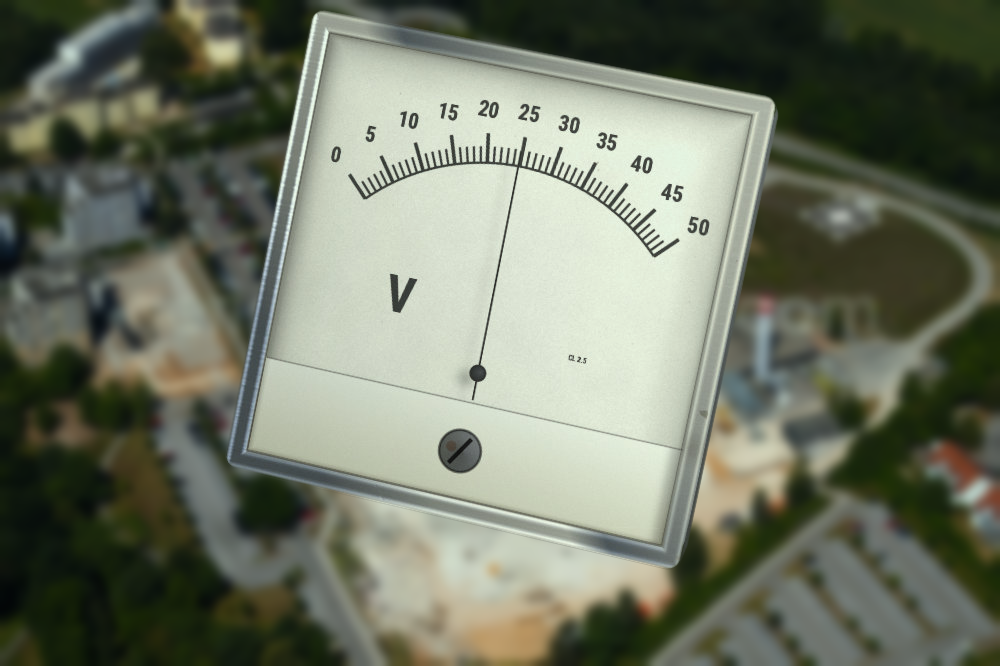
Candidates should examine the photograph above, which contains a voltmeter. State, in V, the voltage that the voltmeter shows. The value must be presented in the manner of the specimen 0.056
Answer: 25
